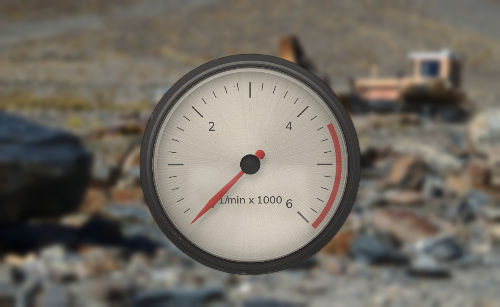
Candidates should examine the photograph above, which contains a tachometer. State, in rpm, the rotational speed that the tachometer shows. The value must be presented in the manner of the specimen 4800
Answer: 0
